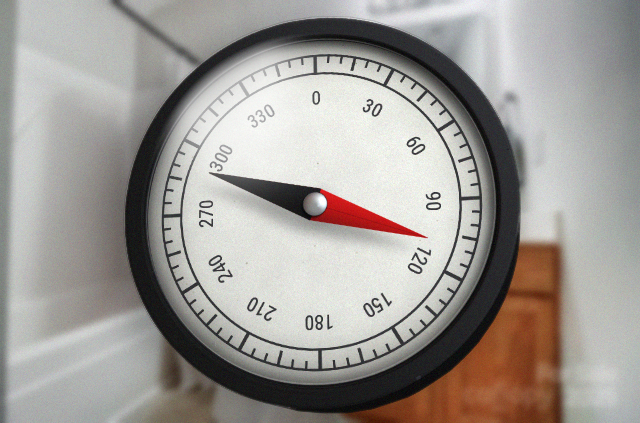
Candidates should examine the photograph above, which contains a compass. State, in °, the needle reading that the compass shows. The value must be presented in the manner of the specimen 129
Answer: 110
